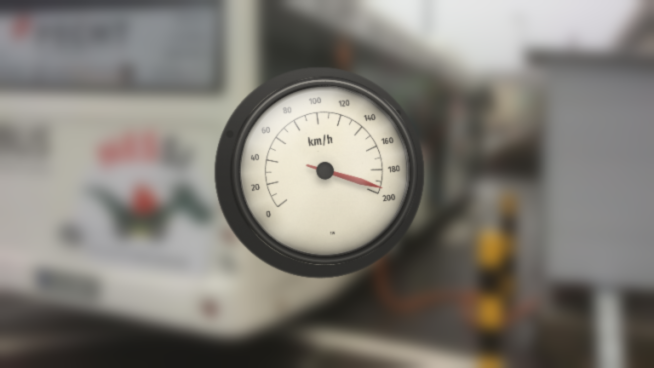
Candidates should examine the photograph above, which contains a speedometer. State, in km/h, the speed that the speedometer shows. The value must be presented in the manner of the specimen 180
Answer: 195
